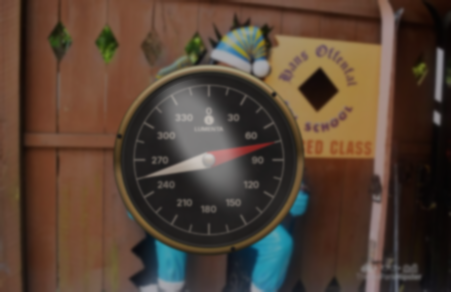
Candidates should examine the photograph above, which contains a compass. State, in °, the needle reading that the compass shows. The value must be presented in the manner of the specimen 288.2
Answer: 75
